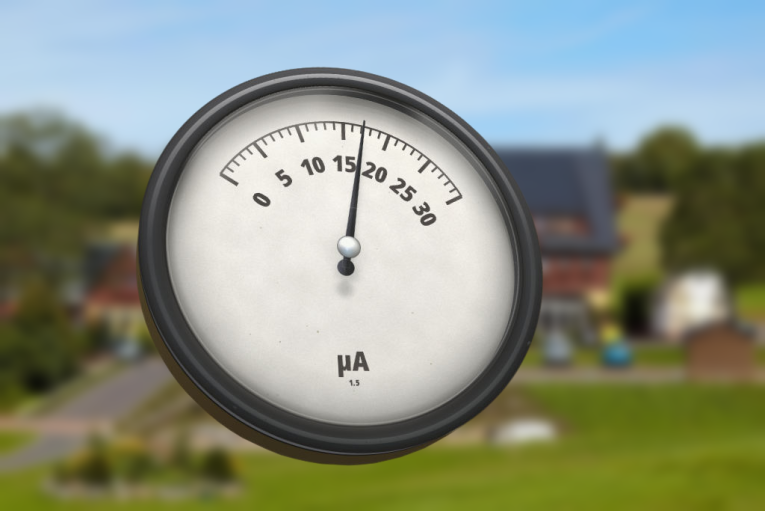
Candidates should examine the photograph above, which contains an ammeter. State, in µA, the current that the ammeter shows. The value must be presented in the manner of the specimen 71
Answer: 17
